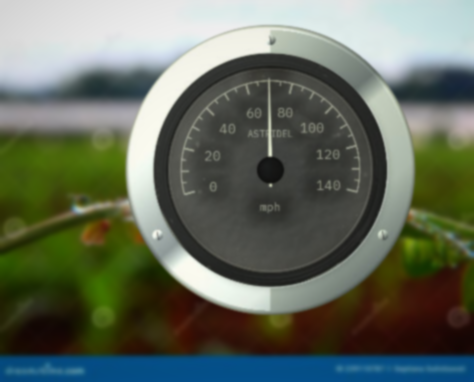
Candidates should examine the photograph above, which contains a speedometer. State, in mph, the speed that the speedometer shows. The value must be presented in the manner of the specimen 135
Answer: 70
